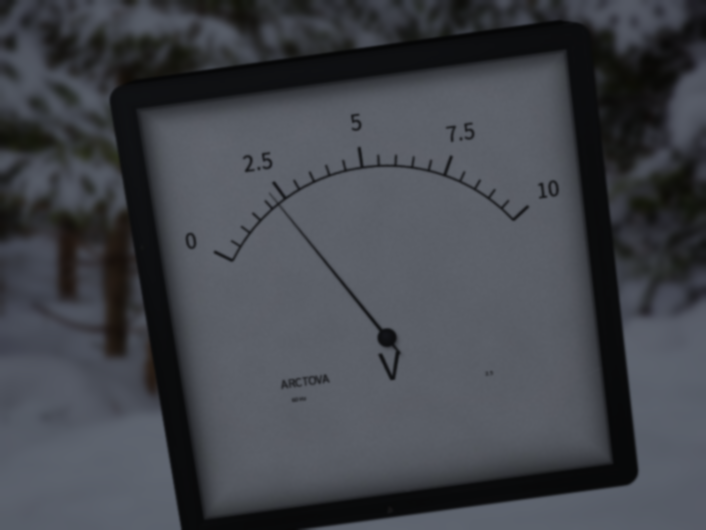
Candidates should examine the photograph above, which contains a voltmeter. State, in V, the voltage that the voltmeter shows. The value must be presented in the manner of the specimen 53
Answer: 2.25
